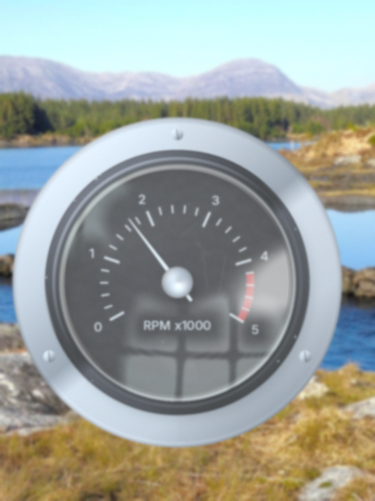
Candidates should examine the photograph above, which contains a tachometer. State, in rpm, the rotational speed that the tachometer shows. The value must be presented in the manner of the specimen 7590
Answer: 1700
